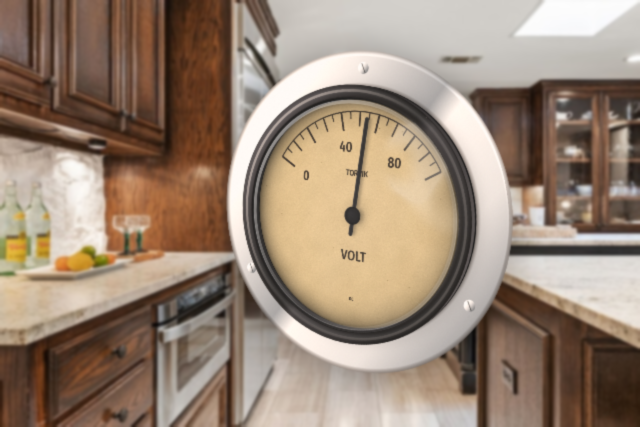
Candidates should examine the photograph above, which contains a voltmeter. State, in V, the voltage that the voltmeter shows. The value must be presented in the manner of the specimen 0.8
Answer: 55
